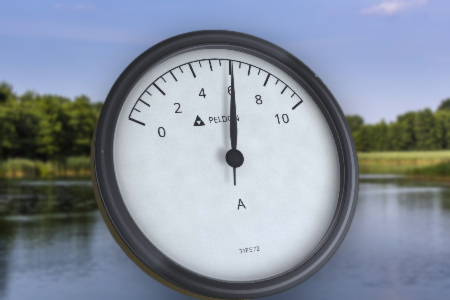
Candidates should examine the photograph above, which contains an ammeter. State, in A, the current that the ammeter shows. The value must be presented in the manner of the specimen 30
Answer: 6
